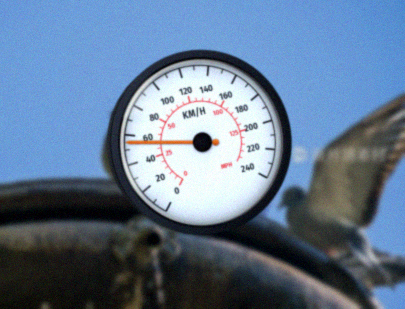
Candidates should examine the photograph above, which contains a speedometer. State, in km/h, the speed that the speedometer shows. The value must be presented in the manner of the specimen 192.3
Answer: 55
